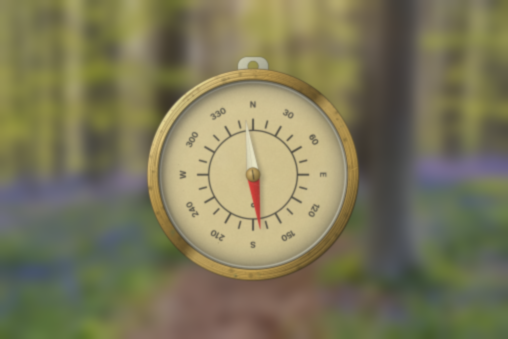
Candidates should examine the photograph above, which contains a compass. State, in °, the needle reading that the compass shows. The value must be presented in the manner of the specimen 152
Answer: 172.5
